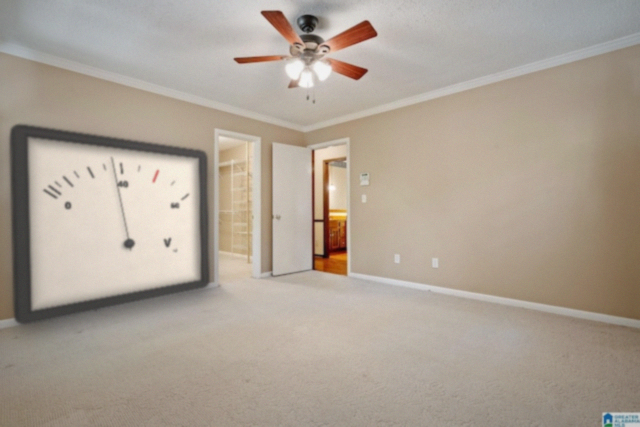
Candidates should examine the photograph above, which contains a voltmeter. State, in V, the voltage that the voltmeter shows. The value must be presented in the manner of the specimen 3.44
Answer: 37.5
